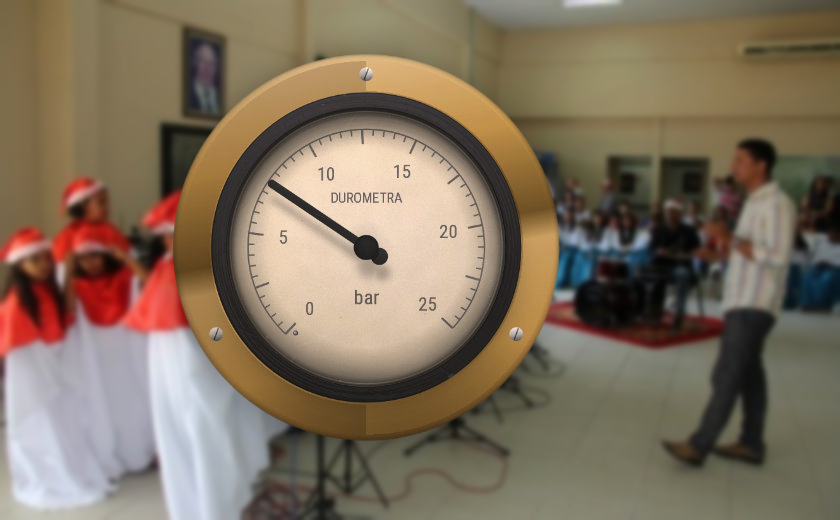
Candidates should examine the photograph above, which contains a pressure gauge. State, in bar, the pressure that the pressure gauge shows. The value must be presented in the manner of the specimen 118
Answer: 7.5
